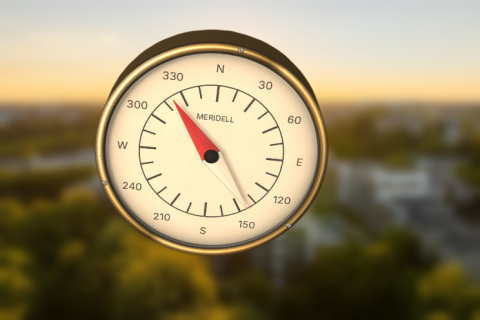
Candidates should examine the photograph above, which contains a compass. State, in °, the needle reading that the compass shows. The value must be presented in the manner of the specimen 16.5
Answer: 322.5
